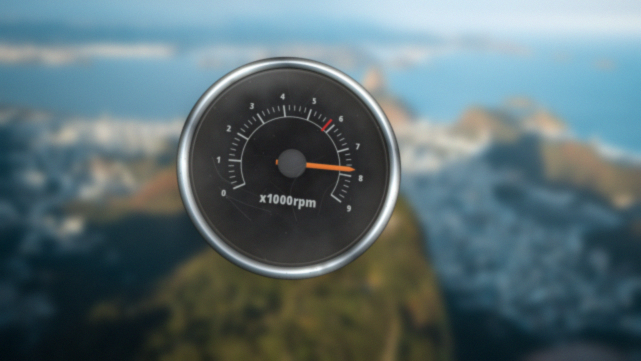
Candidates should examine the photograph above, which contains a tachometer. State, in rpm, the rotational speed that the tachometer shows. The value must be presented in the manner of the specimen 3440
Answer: 7800
